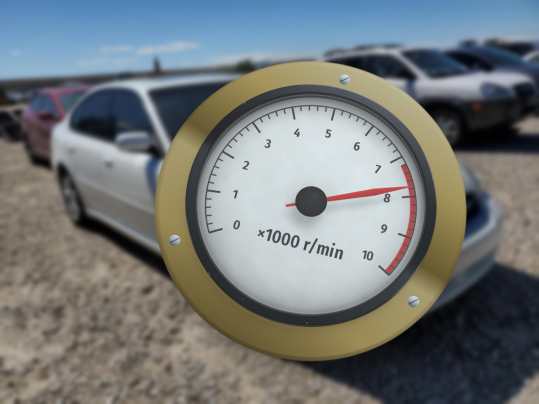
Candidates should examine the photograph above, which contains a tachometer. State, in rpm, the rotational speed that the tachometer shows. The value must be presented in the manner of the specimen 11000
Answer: 7800
